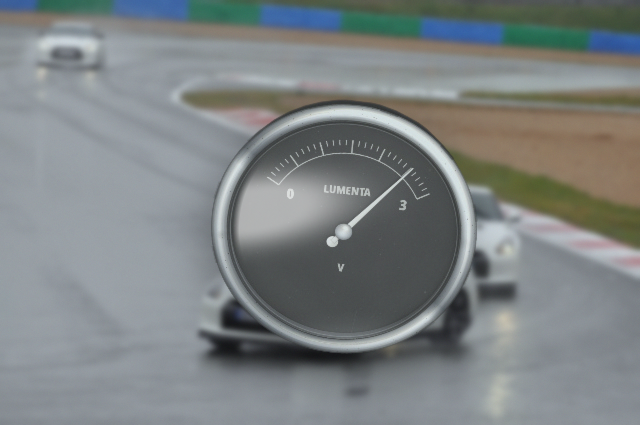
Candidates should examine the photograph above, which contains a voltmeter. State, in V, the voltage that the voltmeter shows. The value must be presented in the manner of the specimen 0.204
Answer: 2.5
